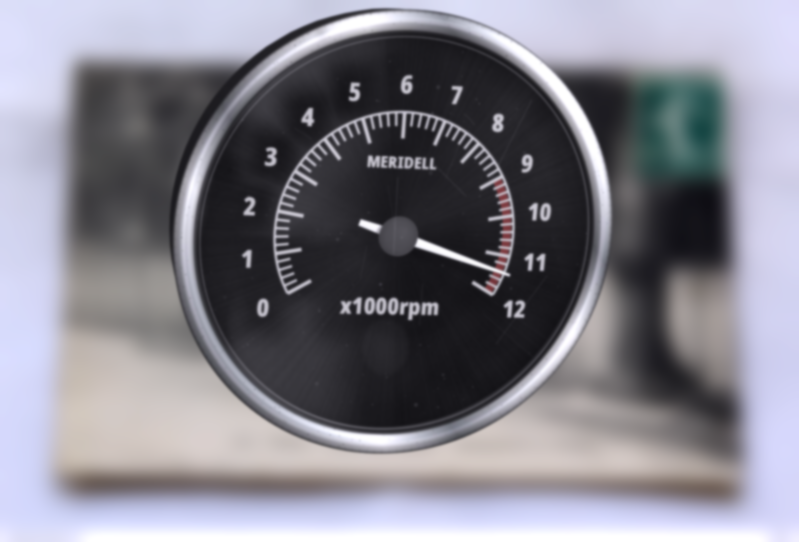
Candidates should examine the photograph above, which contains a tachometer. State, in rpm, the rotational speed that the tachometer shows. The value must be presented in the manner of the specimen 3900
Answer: 11400
